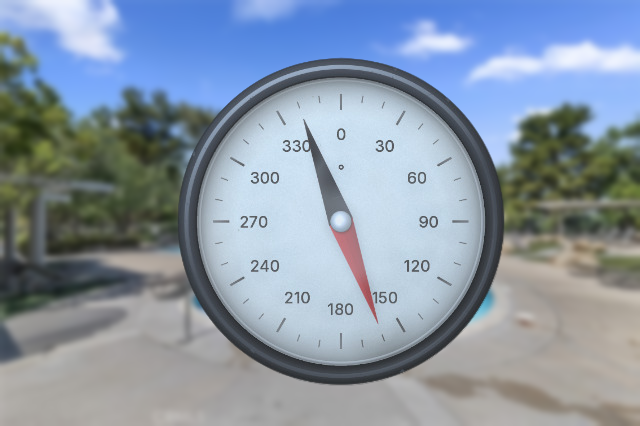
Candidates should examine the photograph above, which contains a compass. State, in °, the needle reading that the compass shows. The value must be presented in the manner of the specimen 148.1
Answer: 160
